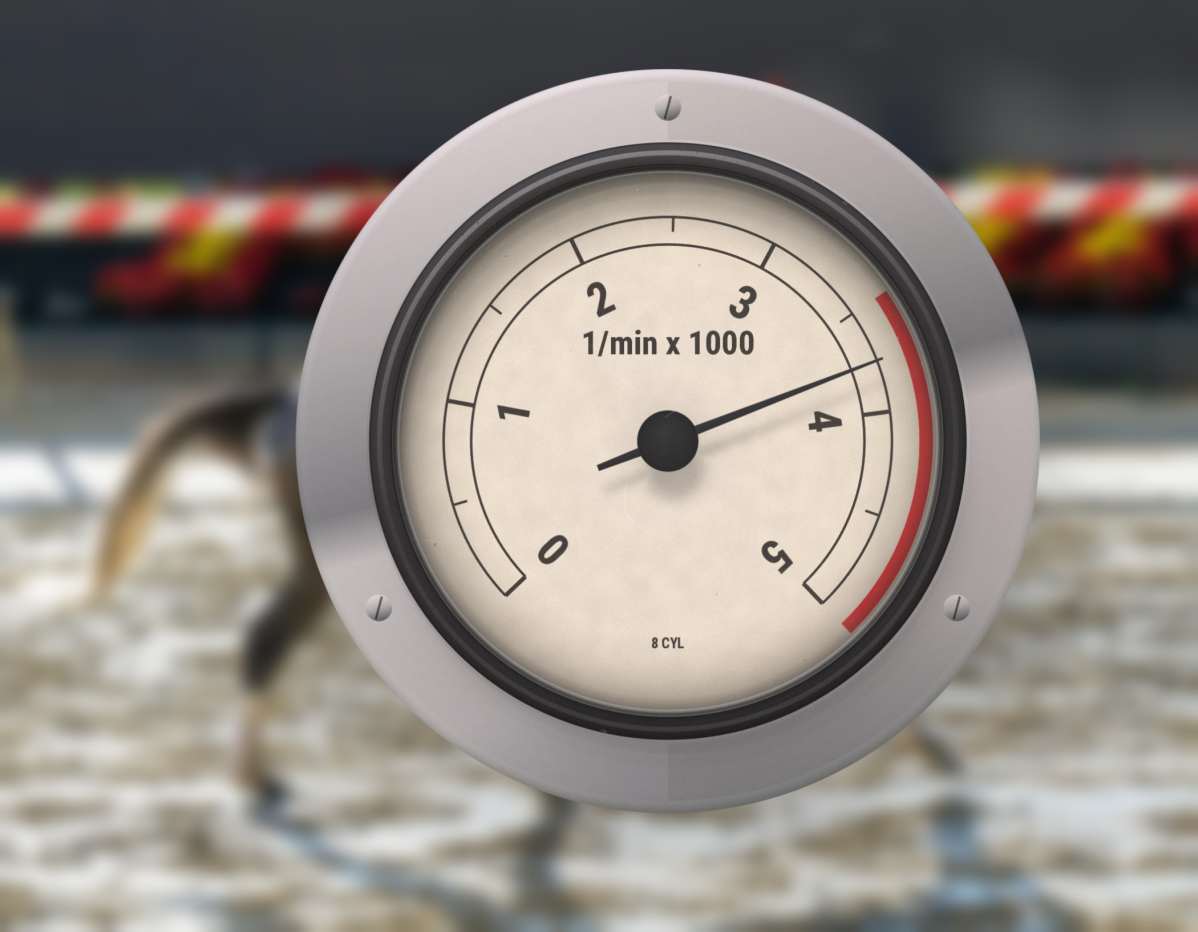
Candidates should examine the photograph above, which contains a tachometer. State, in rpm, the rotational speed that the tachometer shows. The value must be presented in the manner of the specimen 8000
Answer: 3750
